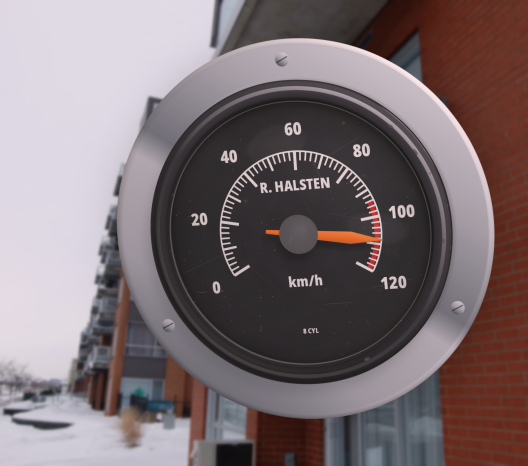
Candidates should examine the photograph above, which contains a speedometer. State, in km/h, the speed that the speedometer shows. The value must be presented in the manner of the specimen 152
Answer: 108
